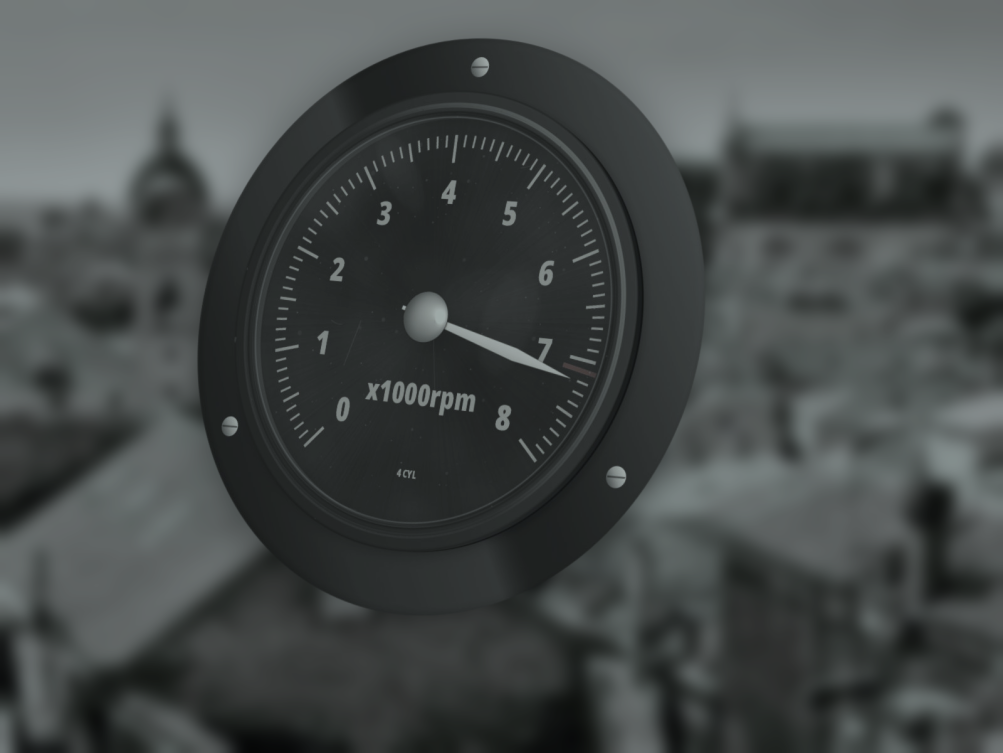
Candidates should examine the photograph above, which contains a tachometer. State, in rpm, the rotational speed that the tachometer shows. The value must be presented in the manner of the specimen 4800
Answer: 7200
